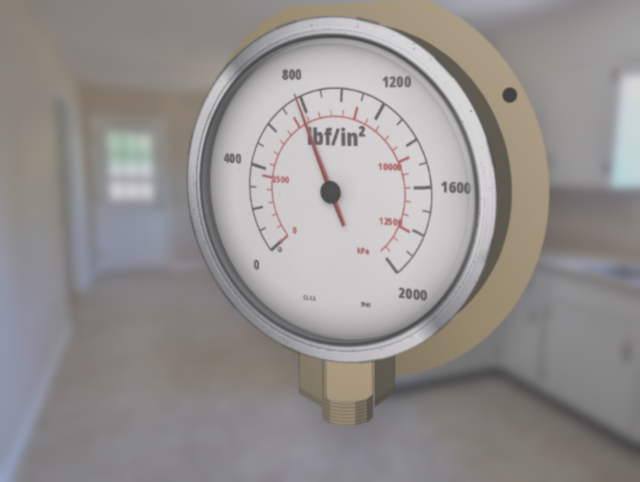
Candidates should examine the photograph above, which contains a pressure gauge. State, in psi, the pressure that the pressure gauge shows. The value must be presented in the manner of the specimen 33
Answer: 800
